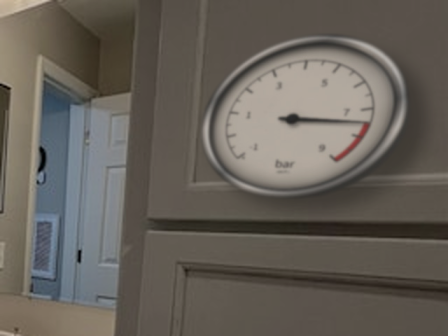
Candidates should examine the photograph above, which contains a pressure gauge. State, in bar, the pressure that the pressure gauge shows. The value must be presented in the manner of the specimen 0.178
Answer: 7.5
